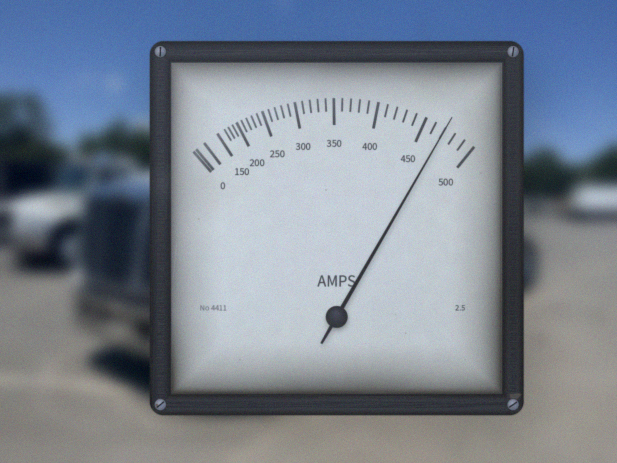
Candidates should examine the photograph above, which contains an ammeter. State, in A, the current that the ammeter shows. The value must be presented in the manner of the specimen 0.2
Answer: 470
